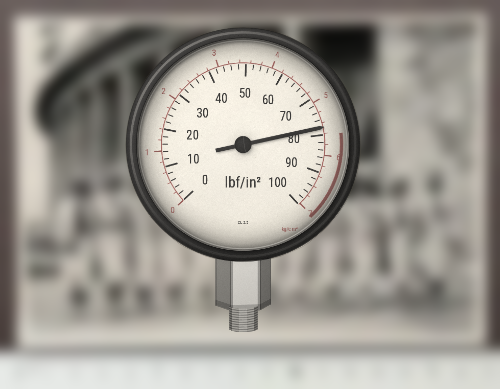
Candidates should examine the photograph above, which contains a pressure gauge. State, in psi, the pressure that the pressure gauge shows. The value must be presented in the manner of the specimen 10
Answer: 78
